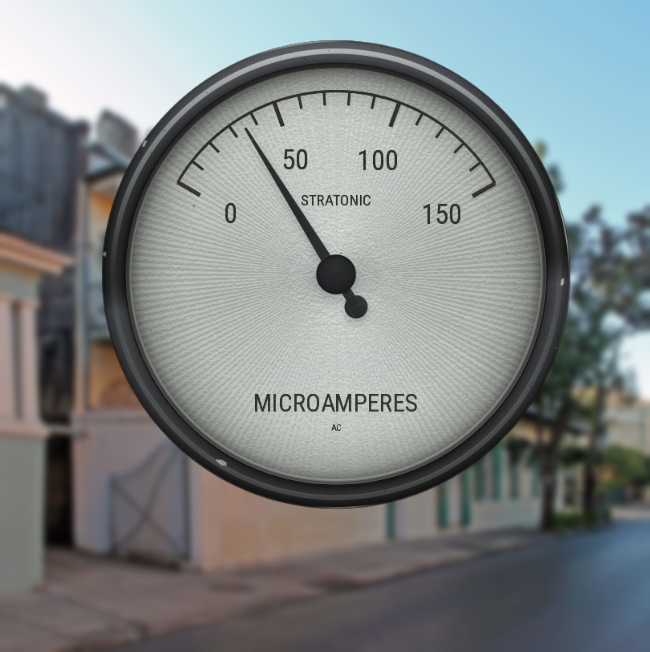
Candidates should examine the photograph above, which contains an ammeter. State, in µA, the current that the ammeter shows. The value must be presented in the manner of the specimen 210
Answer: 35
